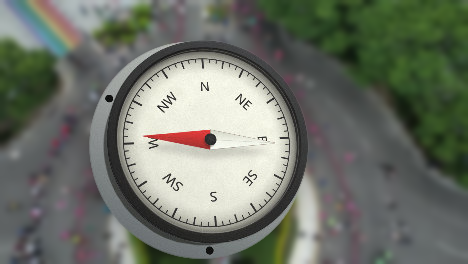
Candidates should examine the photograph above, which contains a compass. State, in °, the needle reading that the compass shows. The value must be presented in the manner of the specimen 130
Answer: 275
